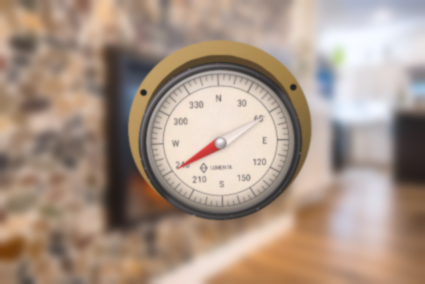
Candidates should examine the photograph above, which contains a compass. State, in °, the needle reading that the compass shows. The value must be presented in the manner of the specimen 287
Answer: 240
